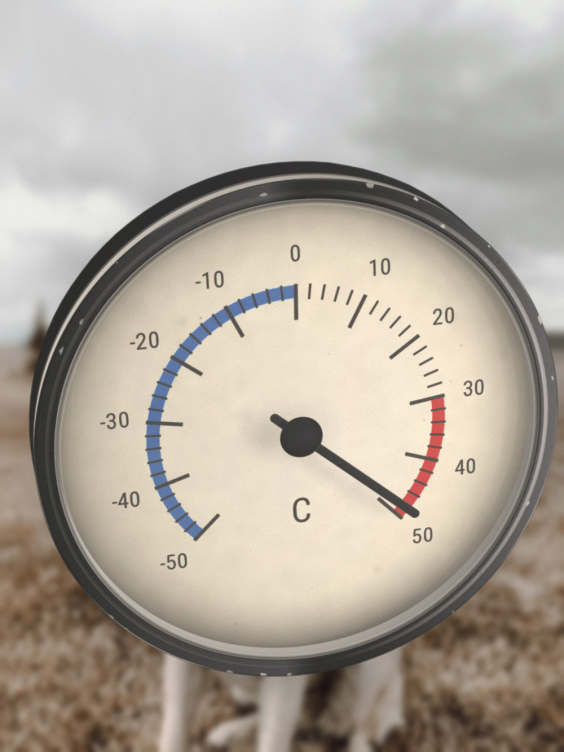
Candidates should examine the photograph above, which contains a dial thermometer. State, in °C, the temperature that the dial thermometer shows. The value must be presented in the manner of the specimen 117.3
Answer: 48
